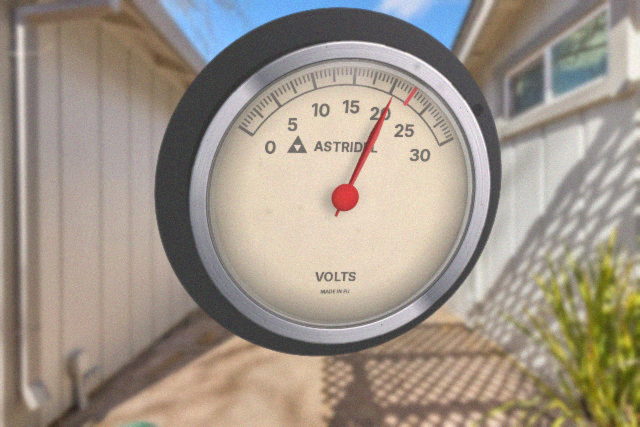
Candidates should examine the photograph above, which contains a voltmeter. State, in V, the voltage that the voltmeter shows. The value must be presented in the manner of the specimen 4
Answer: 20
